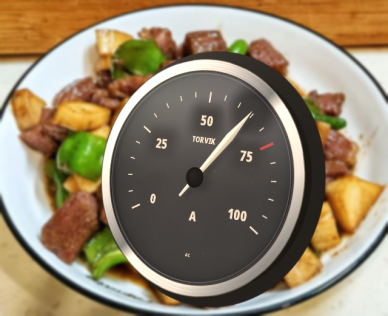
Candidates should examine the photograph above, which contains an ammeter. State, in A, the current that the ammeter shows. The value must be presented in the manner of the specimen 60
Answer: 65
